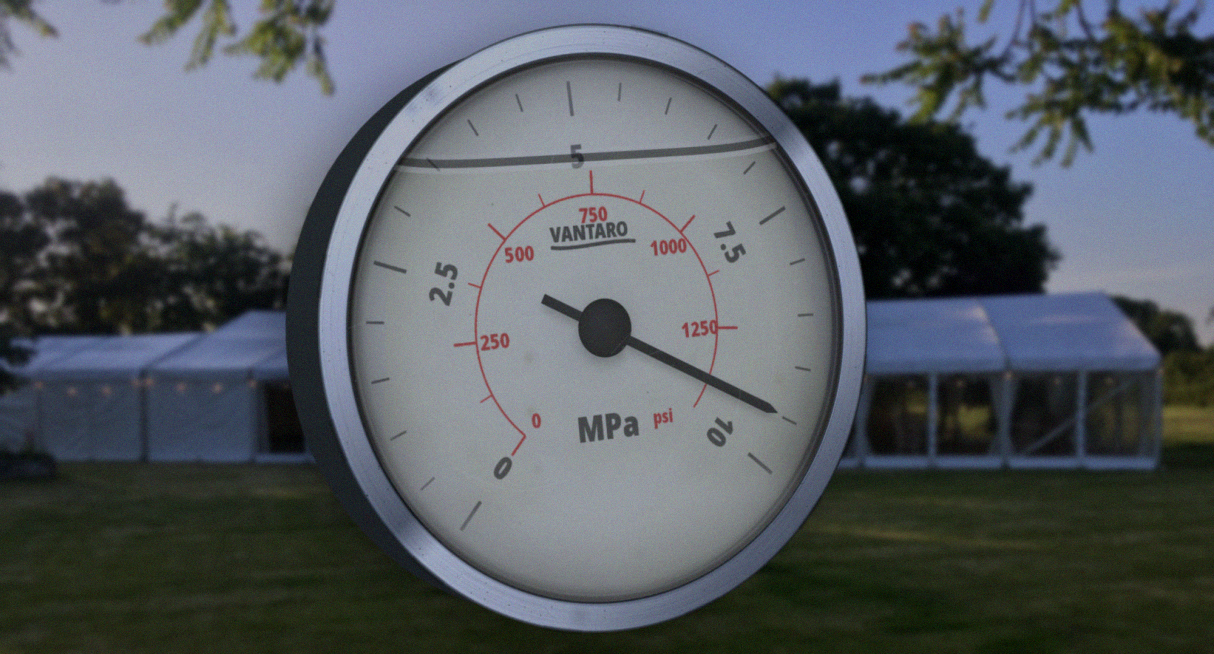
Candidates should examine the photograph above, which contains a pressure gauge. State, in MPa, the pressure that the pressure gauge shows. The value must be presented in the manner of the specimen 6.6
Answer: 9.5
